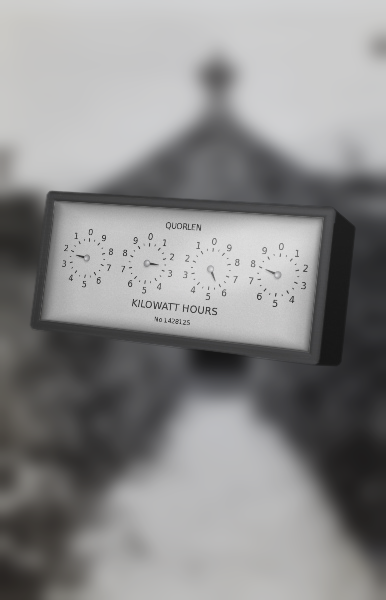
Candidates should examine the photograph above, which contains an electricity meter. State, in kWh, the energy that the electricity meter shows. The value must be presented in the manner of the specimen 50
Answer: 2258
